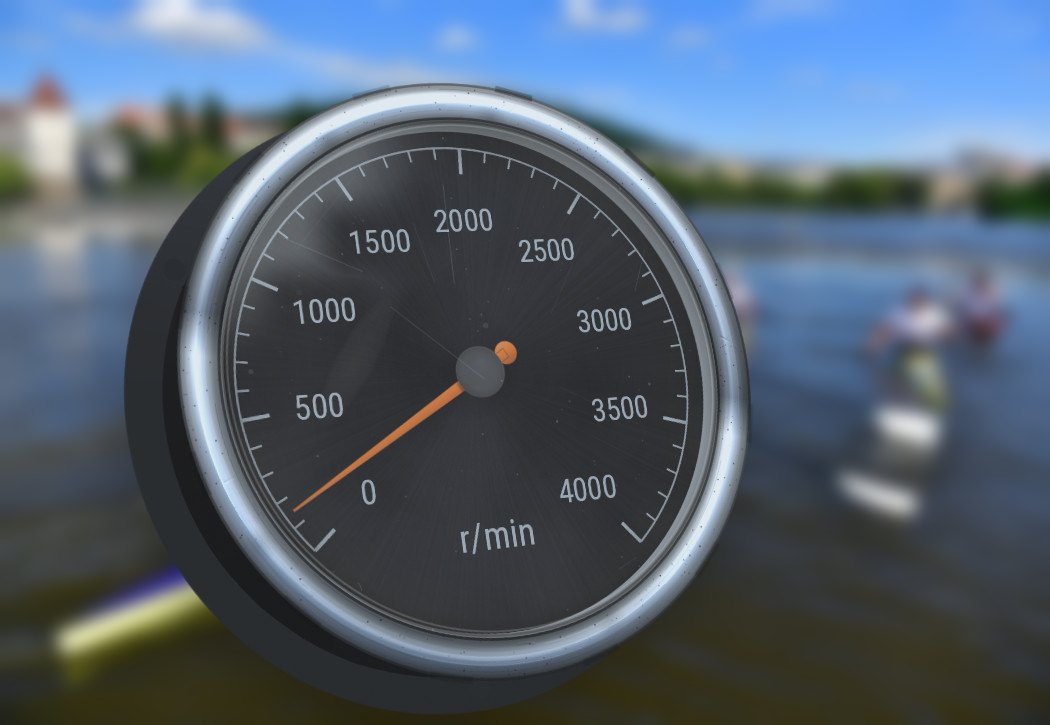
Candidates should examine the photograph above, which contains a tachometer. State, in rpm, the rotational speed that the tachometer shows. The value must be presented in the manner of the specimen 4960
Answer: 150
